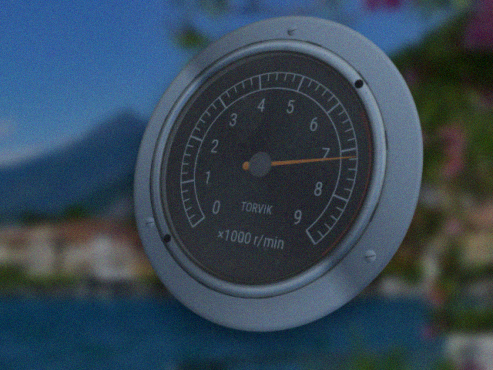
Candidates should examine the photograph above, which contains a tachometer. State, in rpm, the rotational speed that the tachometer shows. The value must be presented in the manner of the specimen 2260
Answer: 7200
